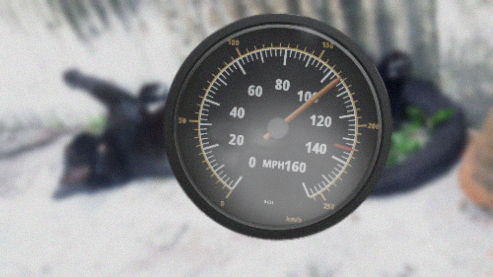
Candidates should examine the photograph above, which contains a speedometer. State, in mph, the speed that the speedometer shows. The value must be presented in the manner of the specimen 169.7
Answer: 104
